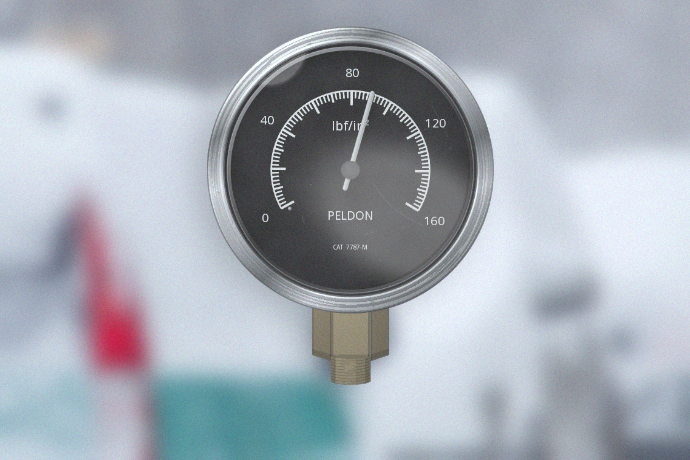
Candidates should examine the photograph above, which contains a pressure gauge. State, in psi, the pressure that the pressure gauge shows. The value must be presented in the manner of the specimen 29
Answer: 90
